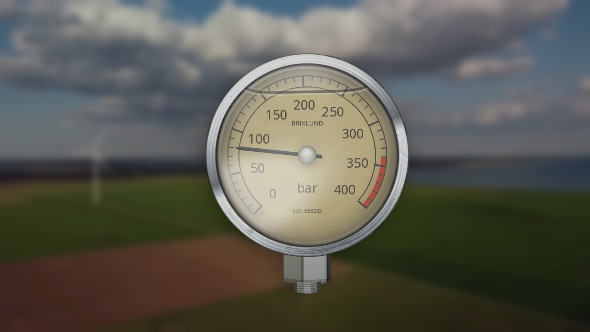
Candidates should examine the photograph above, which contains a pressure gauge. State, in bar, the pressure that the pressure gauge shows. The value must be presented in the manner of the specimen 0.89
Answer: 80
